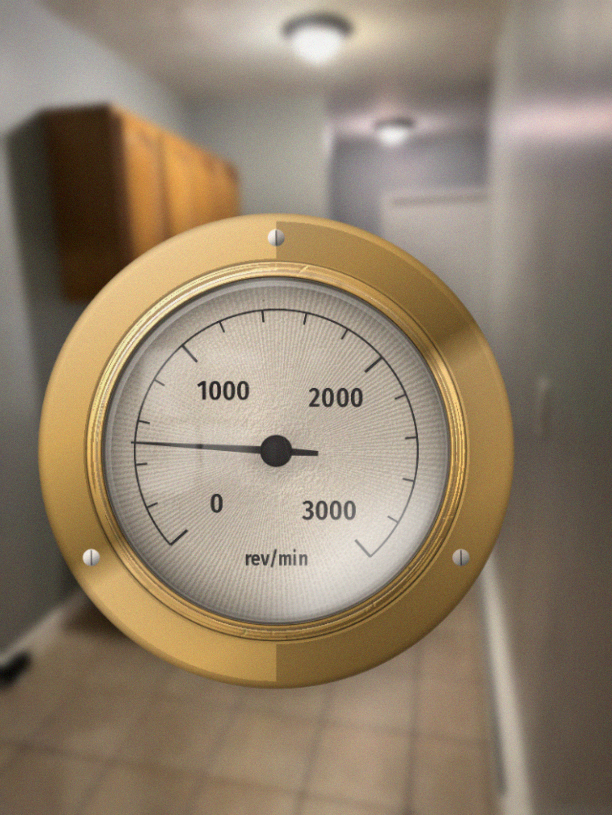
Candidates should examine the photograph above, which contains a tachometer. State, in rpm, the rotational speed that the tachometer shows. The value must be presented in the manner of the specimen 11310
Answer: 500
